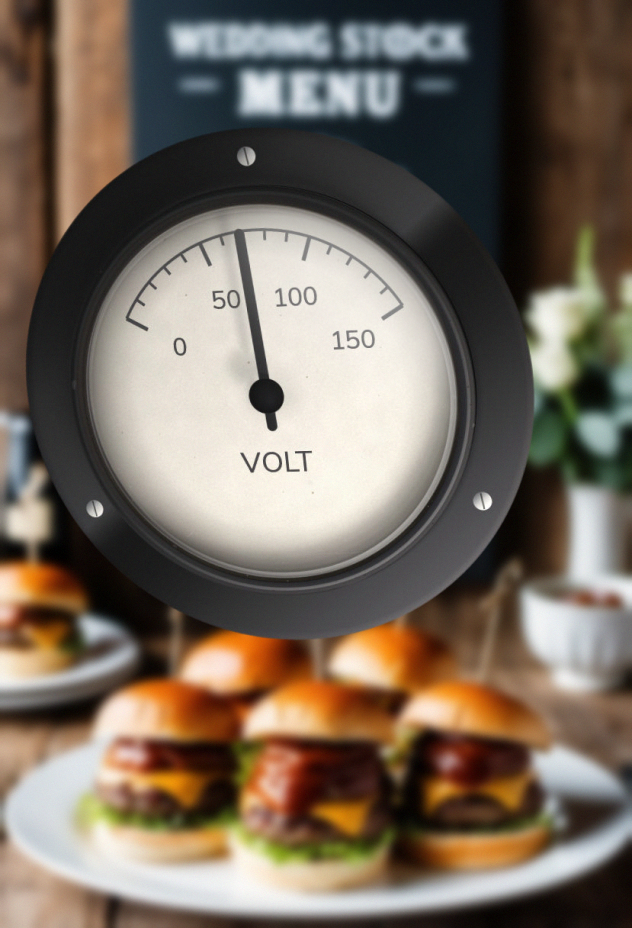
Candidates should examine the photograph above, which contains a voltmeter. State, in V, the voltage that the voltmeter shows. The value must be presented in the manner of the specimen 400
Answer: 70
